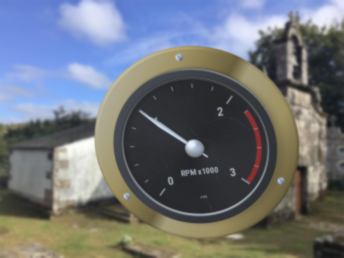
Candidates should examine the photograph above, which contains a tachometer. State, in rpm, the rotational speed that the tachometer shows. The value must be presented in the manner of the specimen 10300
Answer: 1000
